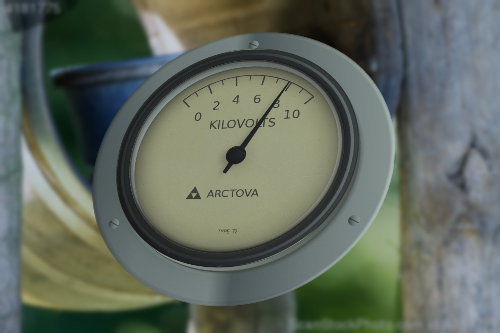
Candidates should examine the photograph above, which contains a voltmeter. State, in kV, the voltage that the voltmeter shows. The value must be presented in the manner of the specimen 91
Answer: 8
